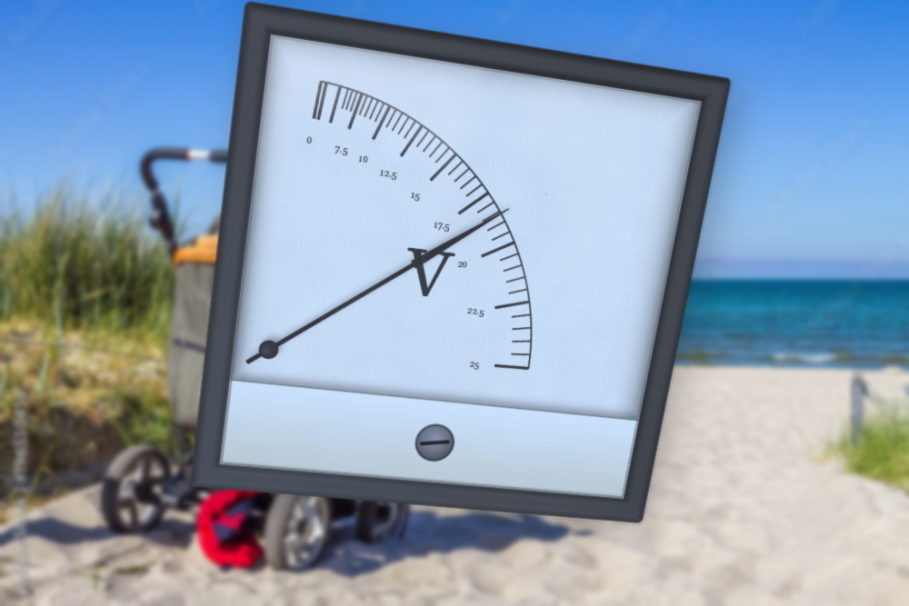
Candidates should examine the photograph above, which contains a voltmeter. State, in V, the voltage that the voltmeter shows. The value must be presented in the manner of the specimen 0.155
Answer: 18.5
